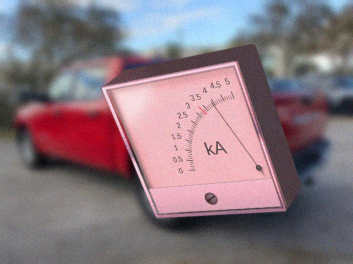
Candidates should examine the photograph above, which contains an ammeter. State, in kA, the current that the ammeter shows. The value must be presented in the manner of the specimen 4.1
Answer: 4
